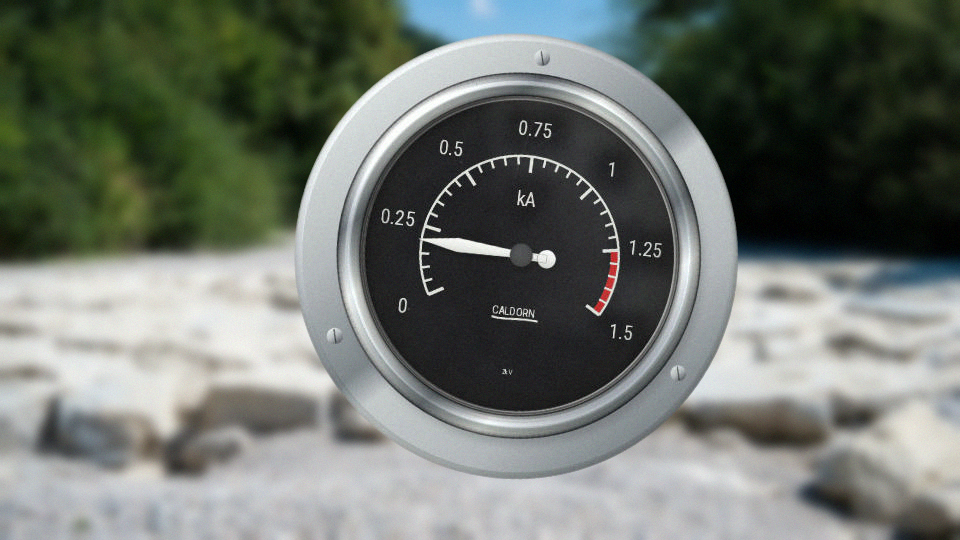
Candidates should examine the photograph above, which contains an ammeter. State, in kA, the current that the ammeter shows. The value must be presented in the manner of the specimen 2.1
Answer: 0.2
